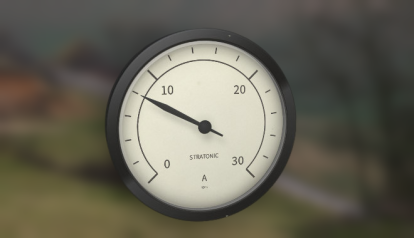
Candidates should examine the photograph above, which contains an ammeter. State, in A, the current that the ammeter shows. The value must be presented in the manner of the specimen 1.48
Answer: 8
